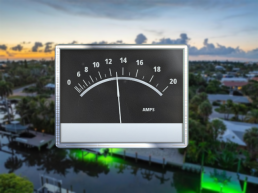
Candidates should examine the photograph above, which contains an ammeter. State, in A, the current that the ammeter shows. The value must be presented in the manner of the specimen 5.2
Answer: 13
